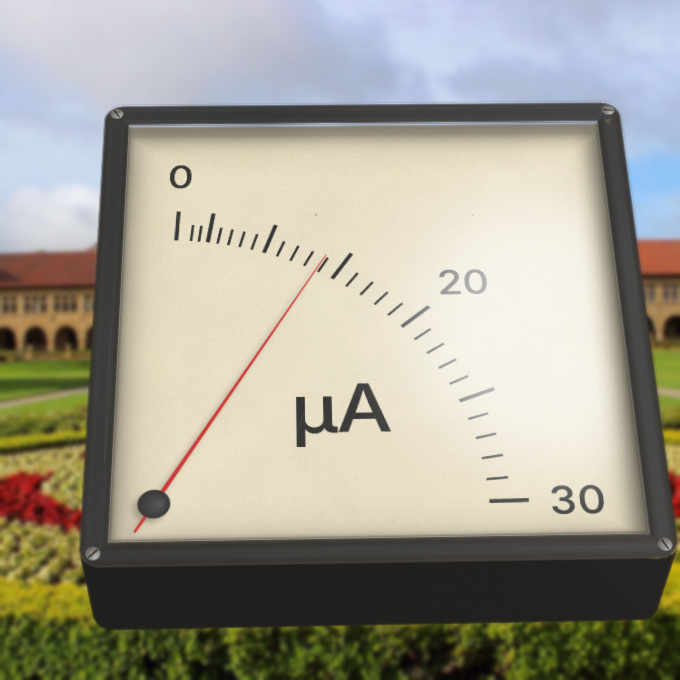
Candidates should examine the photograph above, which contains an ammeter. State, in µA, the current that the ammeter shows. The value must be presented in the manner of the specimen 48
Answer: 14
